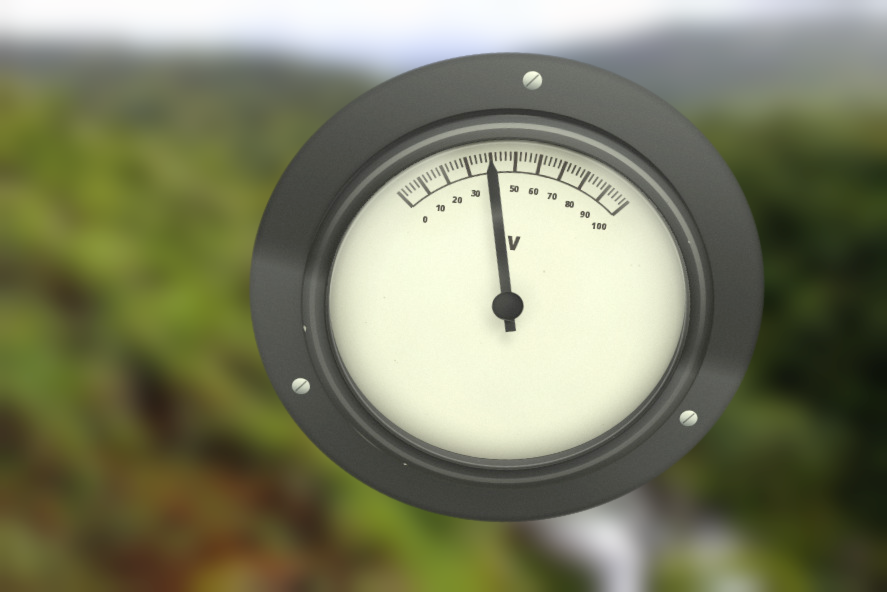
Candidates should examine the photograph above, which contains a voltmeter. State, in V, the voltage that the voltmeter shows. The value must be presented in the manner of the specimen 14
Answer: 40
